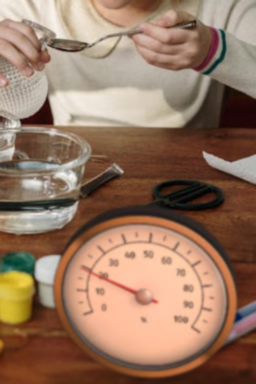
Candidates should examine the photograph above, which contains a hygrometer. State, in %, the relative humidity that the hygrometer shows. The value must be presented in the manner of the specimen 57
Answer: 20
